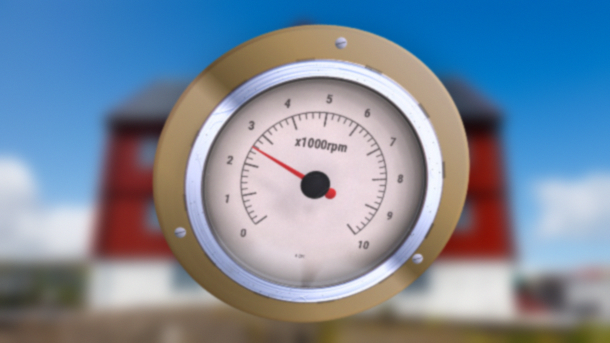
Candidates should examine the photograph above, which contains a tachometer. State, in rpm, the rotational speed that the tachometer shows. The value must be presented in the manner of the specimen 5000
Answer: 2600
